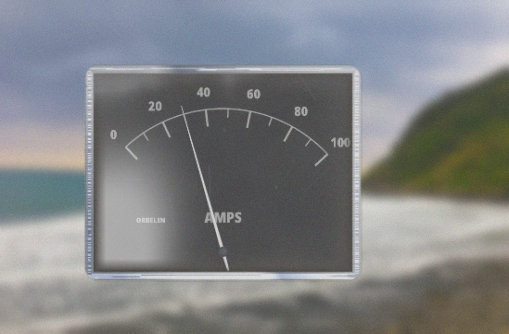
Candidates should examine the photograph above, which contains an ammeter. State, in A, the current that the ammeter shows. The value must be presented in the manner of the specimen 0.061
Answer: 30
